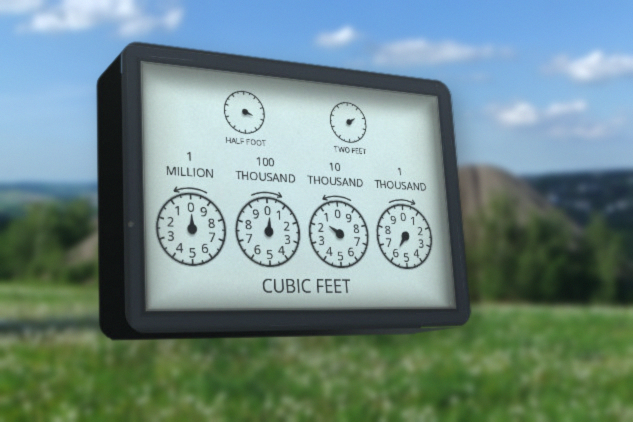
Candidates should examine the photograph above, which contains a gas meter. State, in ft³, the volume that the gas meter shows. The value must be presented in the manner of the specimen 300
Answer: 1600
